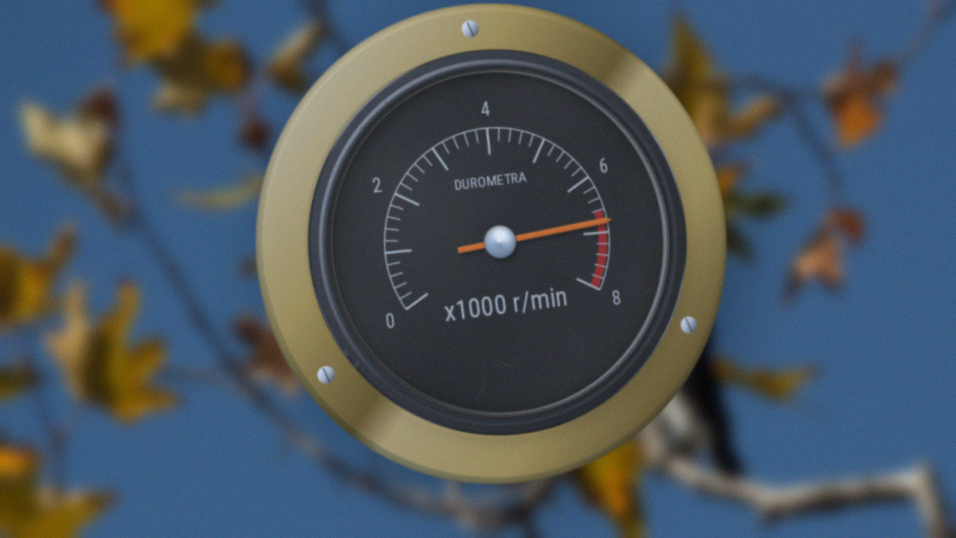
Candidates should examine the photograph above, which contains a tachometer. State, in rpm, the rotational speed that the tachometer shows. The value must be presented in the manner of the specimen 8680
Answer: 6800
